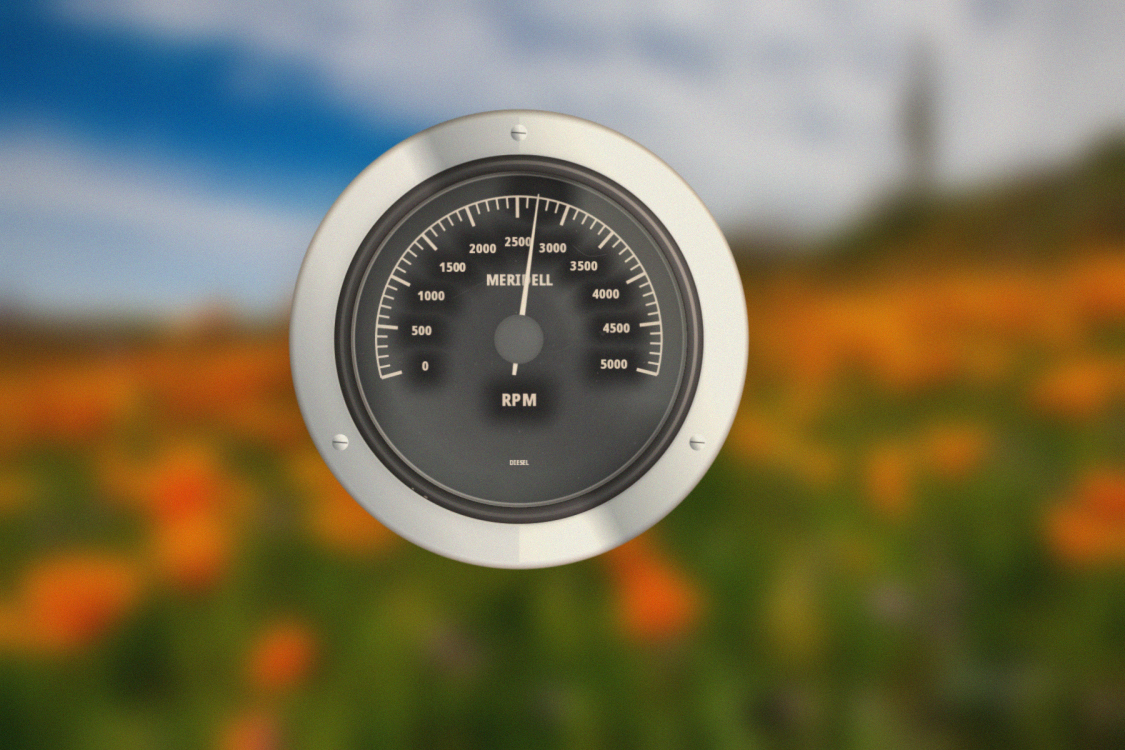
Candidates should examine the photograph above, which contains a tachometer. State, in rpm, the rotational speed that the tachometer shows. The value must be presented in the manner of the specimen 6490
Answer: 2700
